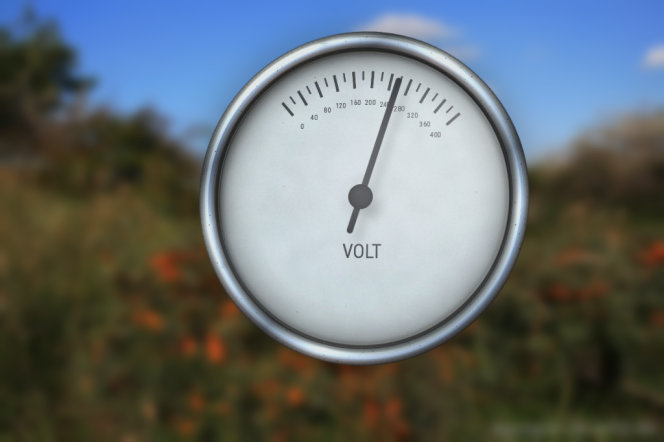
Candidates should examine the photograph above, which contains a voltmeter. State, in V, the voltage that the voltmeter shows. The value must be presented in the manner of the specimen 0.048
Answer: 260
